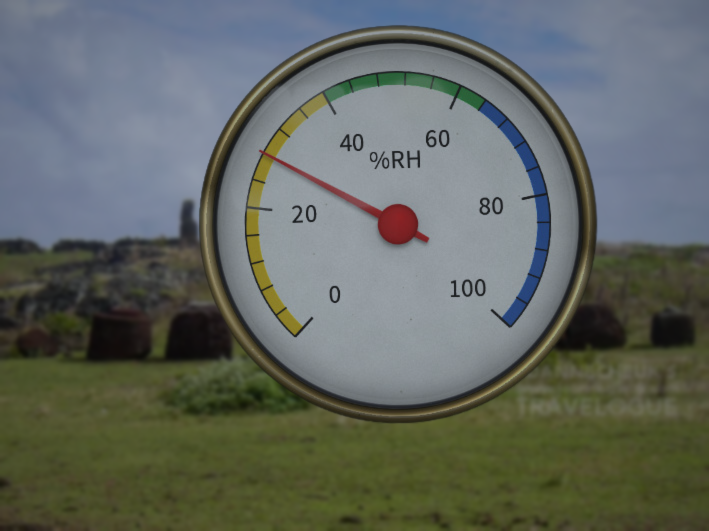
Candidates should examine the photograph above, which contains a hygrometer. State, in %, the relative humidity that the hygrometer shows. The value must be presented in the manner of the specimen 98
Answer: 28
